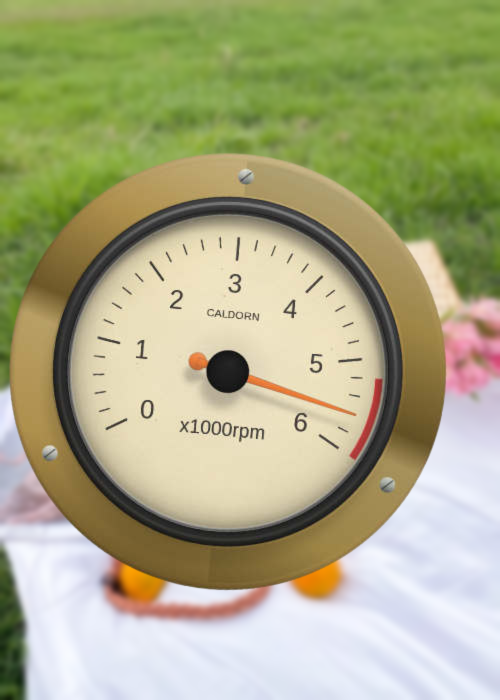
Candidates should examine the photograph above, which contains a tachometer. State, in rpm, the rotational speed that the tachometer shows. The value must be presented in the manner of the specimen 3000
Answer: 5600
